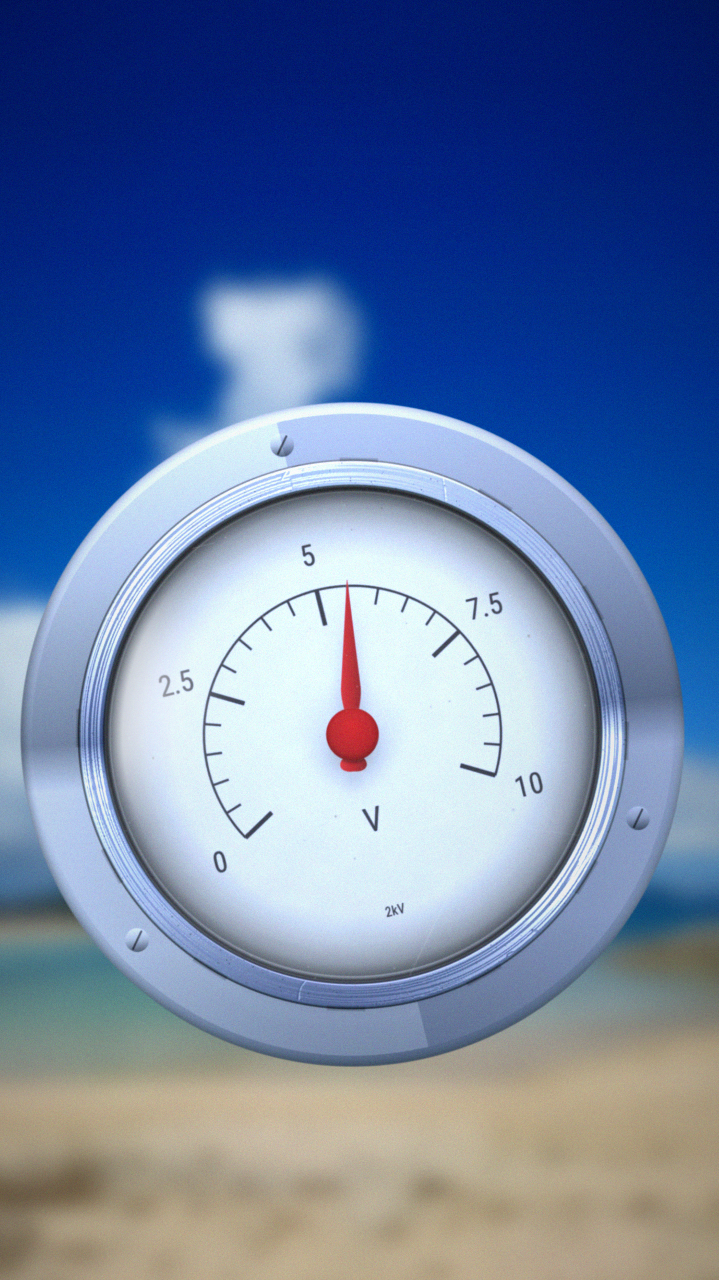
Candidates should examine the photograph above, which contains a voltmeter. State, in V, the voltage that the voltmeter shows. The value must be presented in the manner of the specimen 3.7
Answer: 5.5
